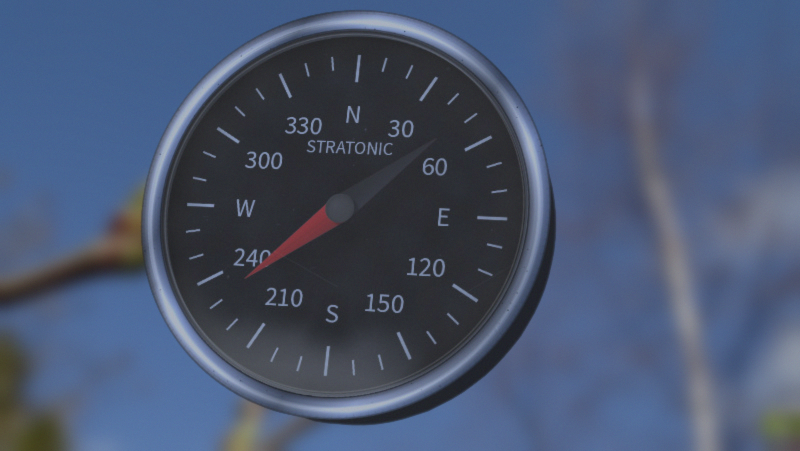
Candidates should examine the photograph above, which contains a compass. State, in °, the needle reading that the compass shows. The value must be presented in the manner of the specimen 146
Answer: 230
